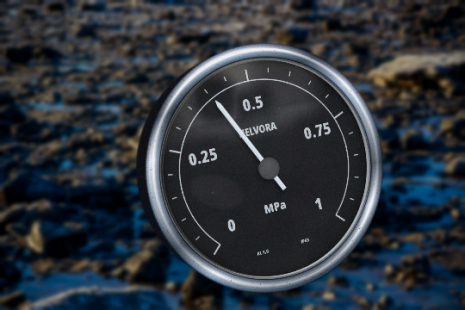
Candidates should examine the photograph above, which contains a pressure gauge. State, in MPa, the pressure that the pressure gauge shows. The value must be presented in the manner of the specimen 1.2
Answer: 0.4
